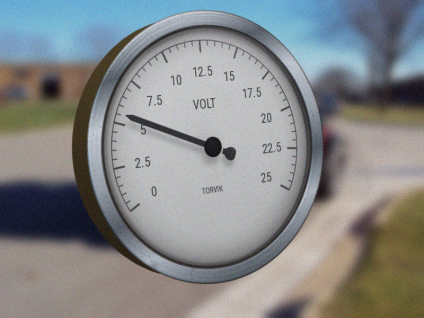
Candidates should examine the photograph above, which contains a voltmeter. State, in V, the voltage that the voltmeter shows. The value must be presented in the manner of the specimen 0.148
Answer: 5.5
